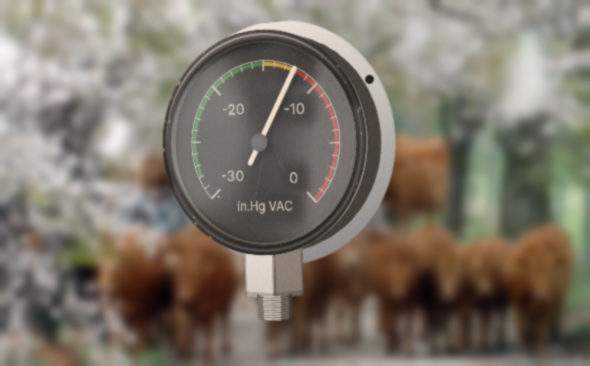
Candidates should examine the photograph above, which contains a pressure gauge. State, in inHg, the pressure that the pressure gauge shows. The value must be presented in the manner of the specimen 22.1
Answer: -12
